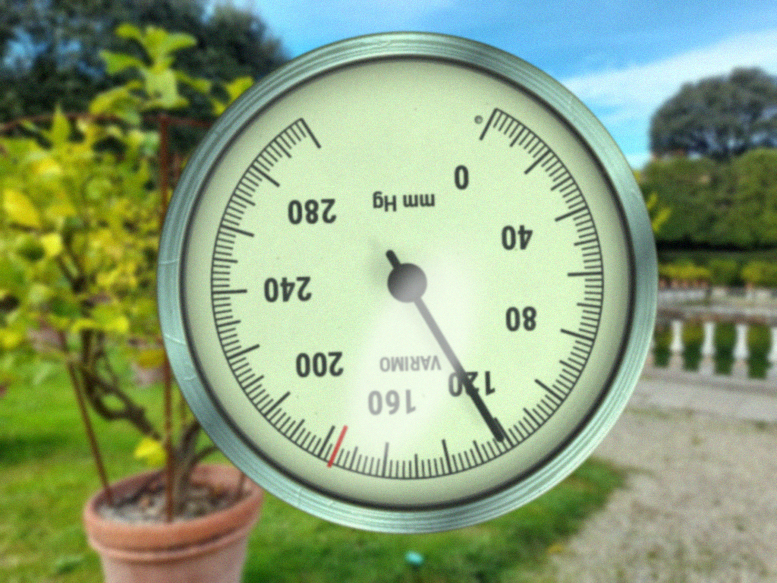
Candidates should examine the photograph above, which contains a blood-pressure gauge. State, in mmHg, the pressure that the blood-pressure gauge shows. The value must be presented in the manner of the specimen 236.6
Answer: 122
